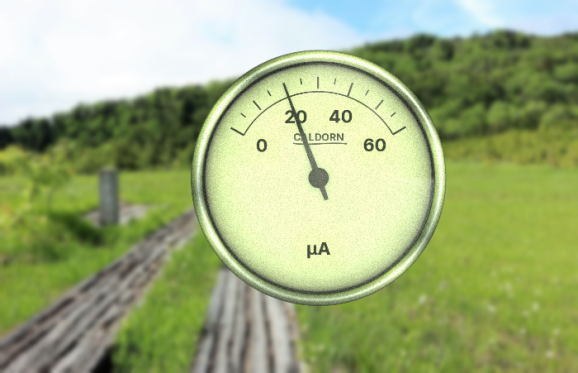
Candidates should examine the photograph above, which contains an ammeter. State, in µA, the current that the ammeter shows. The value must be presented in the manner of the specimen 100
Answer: 20
